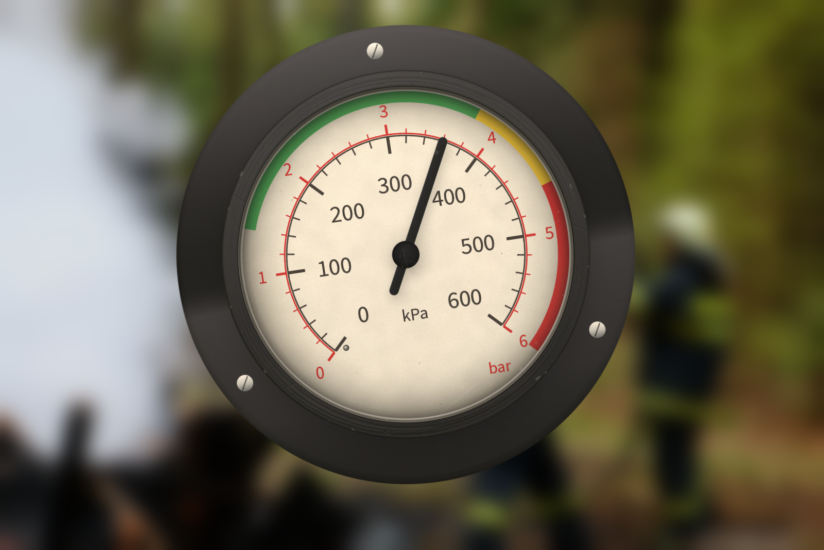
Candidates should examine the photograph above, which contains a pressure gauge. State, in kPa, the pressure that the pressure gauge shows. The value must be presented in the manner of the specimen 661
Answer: 360
